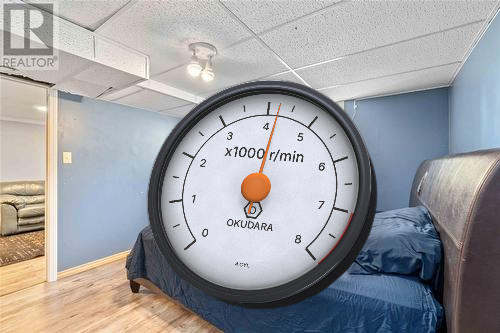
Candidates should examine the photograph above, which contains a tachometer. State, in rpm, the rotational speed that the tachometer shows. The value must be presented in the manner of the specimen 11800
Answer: 4250
